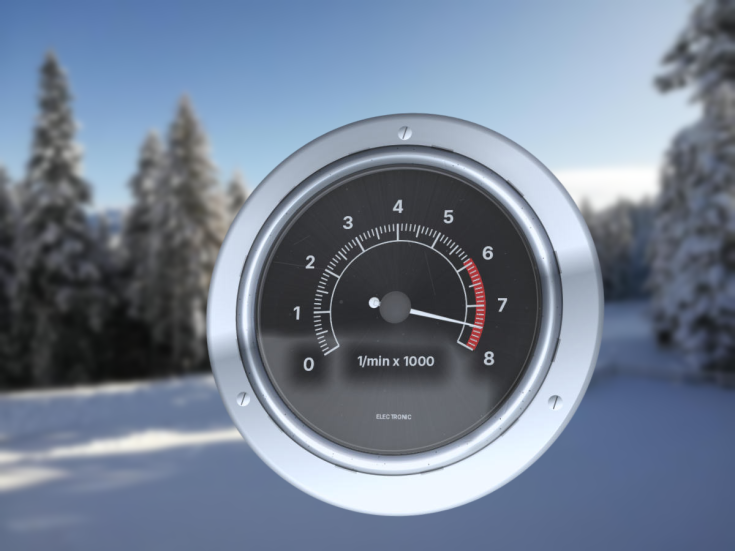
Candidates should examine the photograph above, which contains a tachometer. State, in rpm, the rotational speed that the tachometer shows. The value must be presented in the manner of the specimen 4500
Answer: 7500
